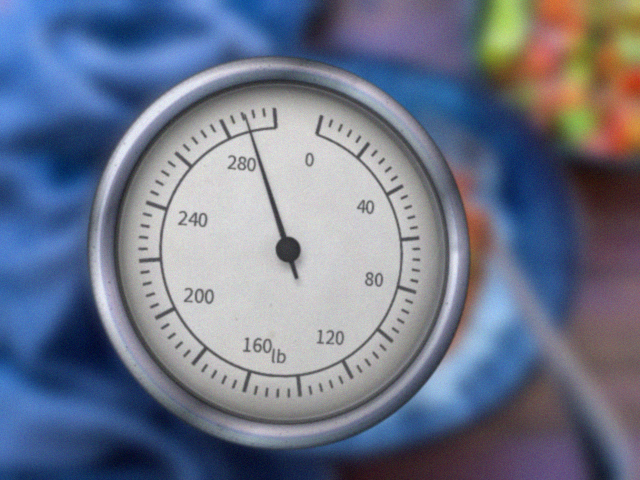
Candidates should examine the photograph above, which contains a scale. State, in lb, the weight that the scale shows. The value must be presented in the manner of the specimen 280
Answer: 288
